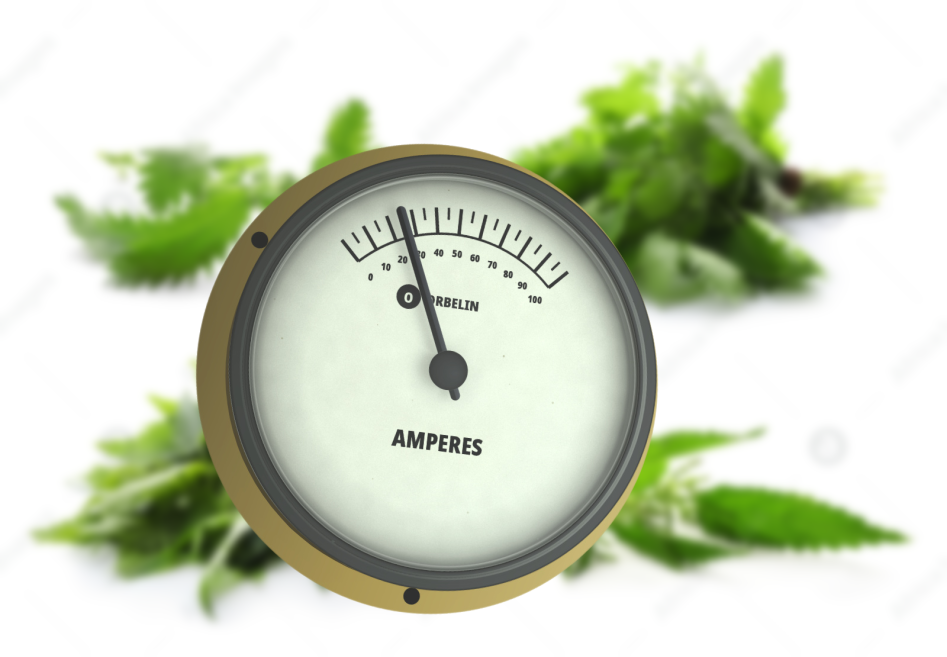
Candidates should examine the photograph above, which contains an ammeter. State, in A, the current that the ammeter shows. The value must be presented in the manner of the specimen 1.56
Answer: 25
